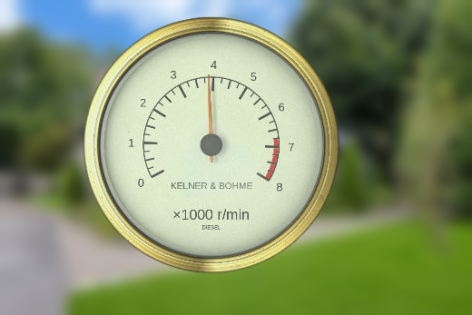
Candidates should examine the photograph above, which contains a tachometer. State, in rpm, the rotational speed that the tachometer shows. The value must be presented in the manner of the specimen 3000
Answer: 3875
